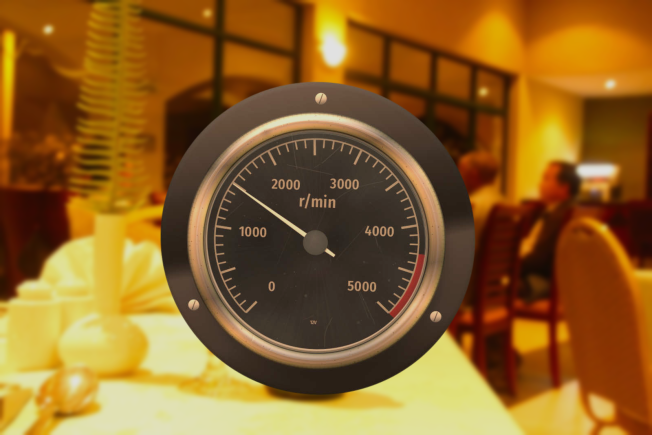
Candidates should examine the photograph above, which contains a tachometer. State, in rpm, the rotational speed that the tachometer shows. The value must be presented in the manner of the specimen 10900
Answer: 1500
